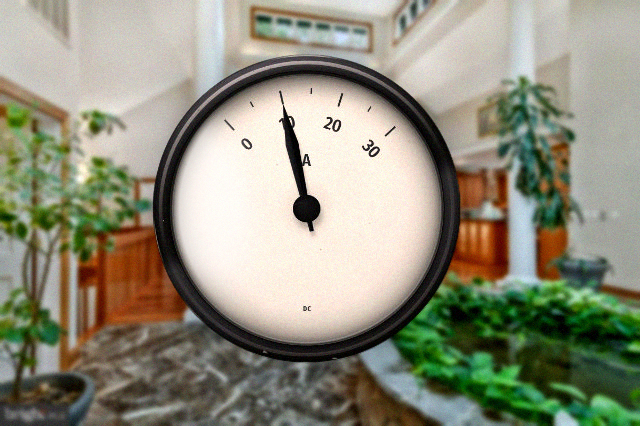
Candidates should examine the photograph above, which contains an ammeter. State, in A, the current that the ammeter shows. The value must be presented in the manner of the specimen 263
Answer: 10
